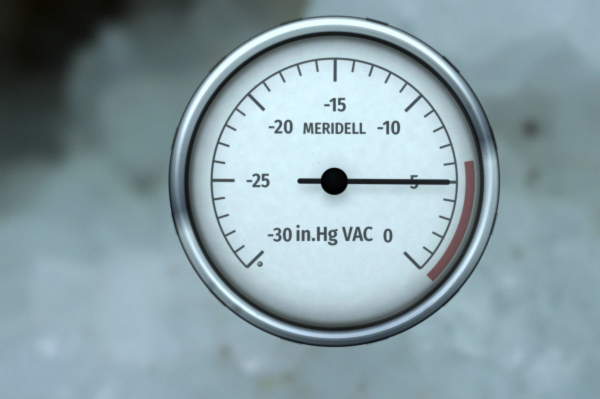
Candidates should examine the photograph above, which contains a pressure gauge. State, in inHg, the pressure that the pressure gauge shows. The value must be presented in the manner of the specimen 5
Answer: -5
